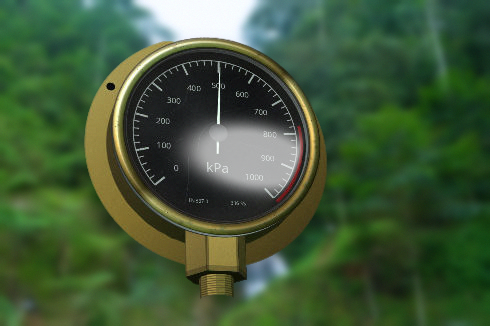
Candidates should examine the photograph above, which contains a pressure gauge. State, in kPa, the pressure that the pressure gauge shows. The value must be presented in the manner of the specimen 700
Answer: 500
